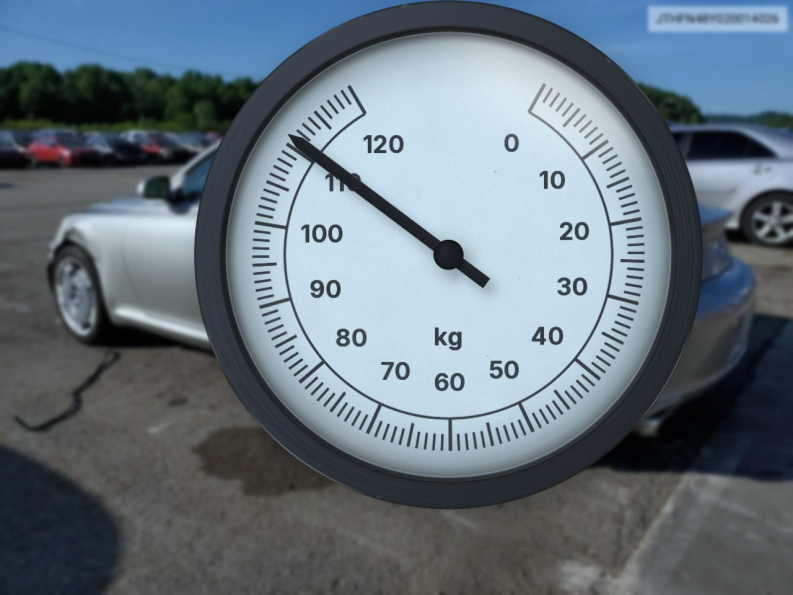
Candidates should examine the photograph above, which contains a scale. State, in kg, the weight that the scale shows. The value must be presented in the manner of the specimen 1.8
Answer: 111
